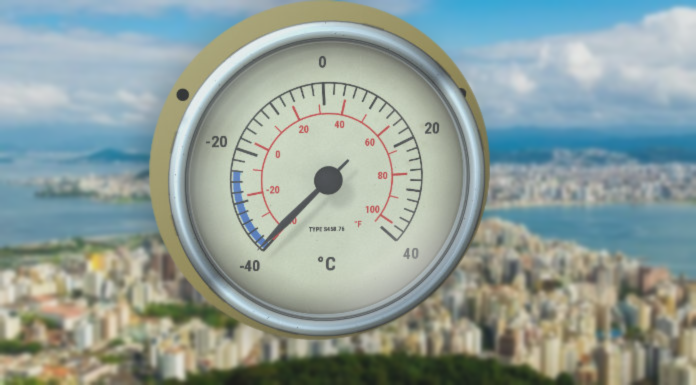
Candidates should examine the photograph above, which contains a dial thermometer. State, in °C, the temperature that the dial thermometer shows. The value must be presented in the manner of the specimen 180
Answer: -39
